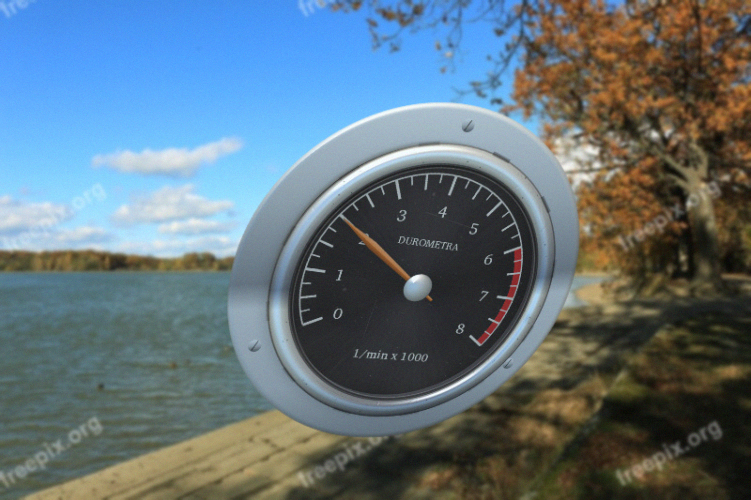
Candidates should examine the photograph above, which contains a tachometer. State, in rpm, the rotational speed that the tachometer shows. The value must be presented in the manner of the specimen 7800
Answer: 2000
